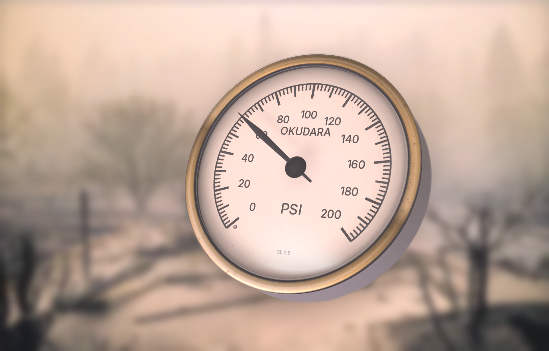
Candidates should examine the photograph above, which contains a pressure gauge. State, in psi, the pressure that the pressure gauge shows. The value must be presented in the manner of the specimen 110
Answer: 60
